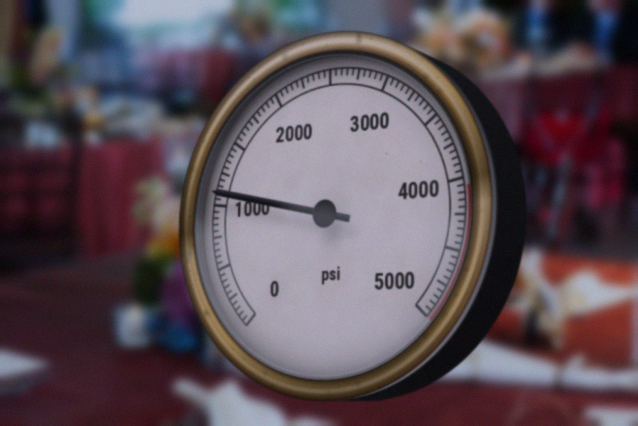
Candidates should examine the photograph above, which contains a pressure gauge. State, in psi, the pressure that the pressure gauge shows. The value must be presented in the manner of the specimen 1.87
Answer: 1100
